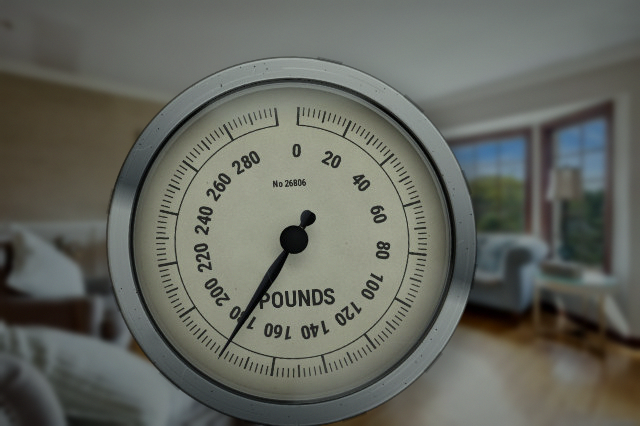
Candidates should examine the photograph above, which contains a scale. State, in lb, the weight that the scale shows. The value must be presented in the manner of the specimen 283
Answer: 180
